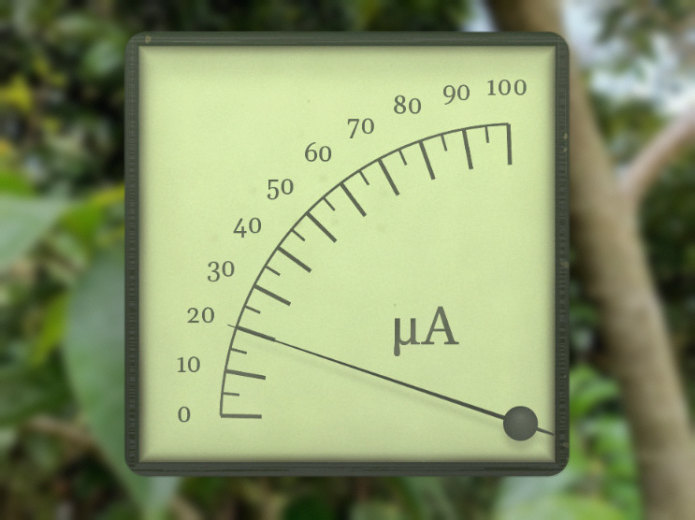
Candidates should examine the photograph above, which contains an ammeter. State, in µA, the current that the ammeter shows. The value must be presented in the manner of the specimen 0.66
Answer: 20
